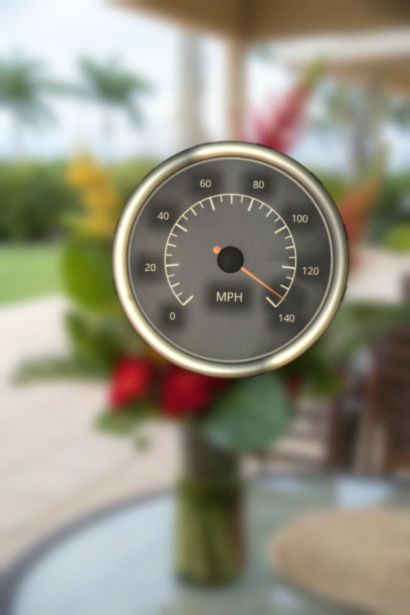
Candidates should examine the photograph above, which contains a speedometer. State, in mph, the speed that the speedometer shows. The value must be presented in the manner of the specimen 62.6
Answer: 135
